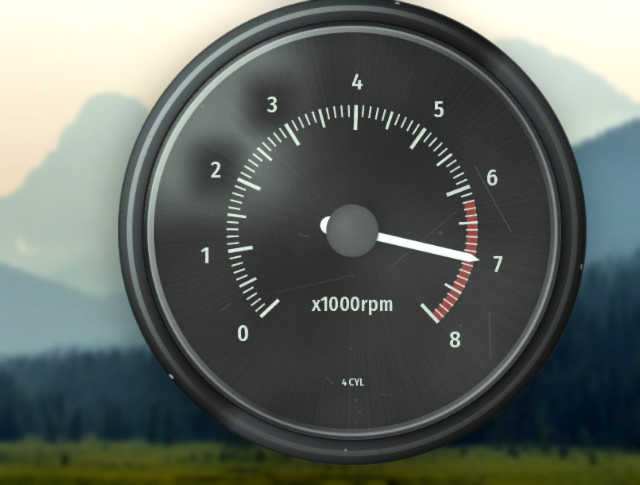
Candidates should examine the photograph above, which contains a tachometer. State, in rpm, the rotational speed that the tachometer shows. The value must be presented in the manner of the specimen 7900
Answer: 7000
